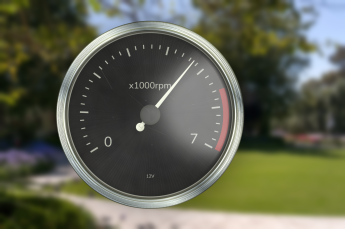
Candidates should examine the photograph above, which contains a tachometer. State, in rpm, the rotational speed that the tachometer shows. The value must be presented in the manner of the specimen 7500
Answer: 4700
